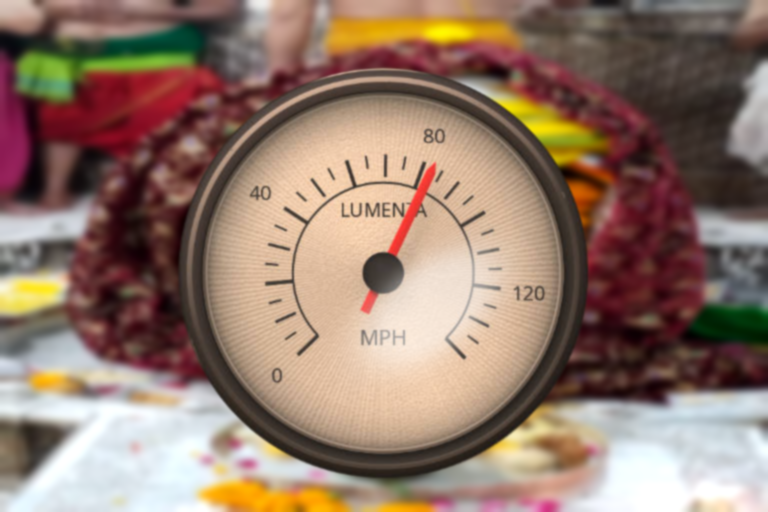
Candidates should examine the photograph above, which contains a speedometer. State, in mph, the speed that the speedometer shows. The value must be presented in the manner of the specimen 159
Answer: 82.5
